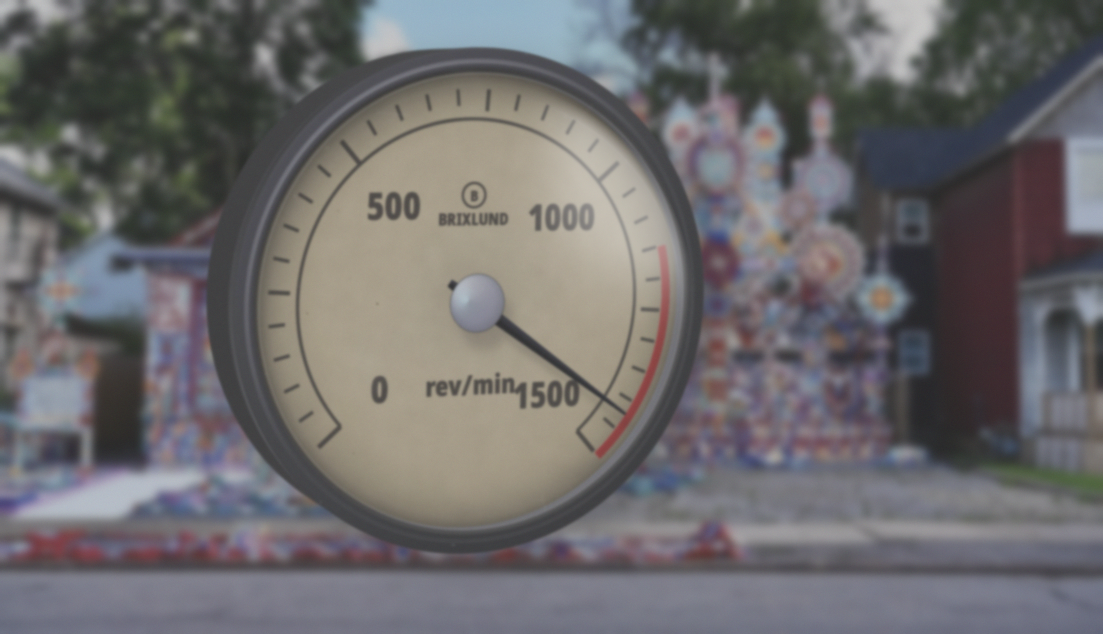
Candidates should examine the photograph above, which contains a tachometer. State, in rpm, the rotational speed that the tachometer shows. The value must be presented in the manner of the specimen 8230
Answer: 1425
